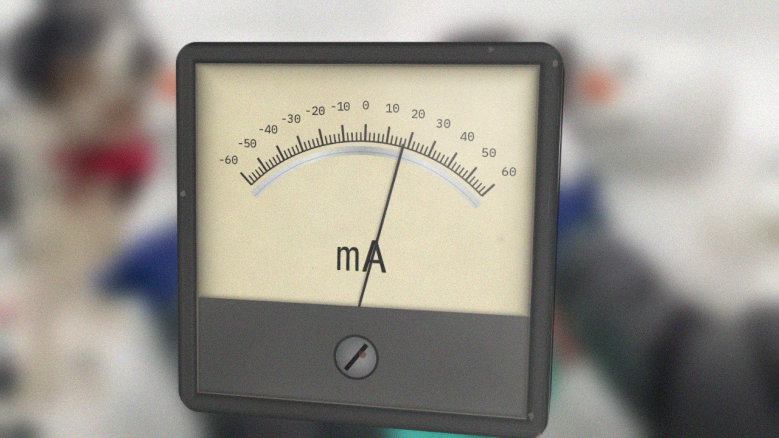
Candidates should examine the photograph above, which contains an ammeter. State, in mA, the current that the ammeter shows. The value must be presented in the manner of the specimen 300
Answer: 18
